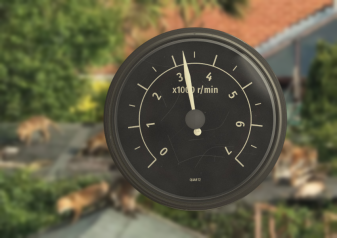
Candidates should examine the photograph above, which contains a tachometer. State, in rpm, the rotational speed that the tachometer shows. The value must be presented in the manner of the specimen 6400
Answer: 3250
